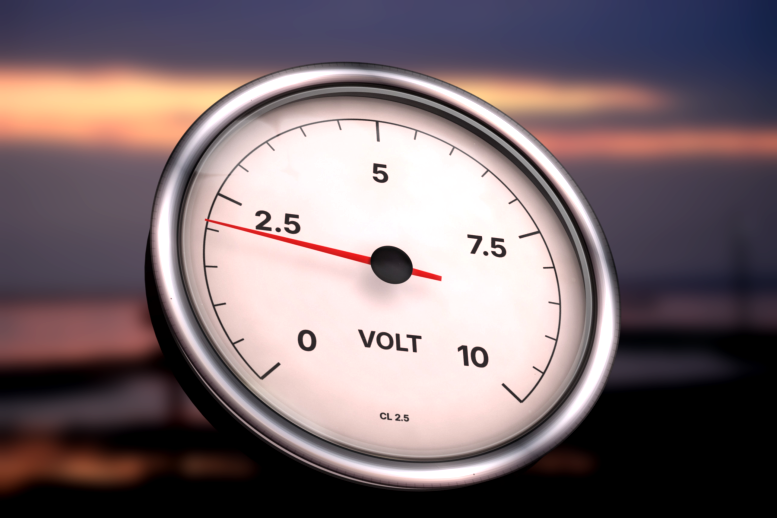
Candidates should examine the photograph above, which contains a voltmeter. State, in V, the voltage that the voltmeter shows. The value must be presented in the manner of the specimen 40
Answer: 2
